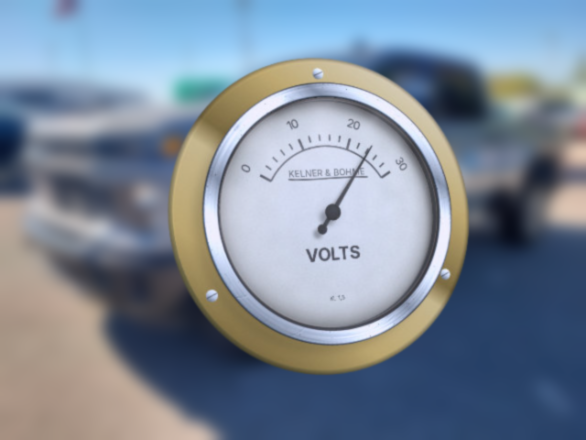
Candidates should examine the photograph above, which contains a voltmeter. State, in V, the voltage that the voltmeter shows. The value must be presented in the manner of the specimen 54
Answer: 24
